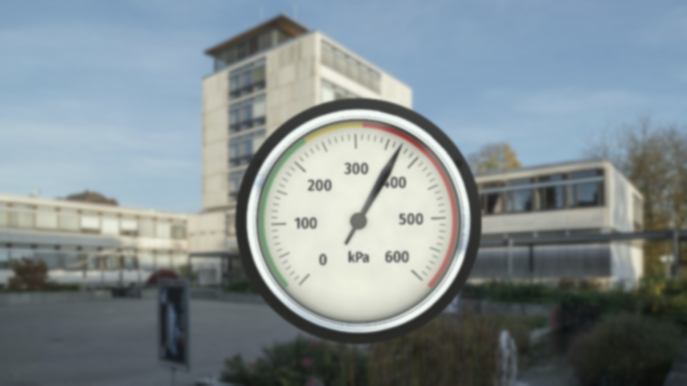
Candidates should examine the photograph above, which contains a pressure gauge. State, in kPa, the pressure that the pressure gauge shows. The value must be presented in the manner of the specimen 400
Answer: 370
